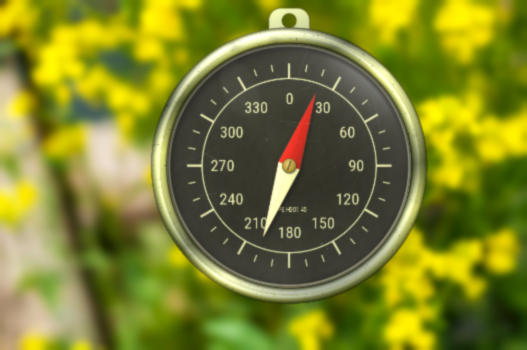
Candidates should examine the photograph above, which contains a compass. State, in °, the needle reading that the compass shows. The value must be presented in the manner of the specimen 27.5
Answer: 20
